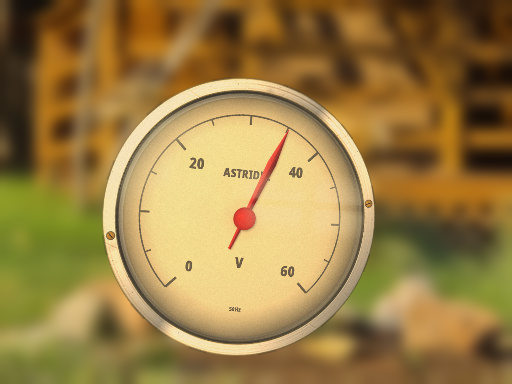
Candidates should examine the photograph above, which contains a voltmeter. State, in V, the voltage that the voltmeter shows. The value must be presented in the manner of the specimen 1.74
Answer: 35
